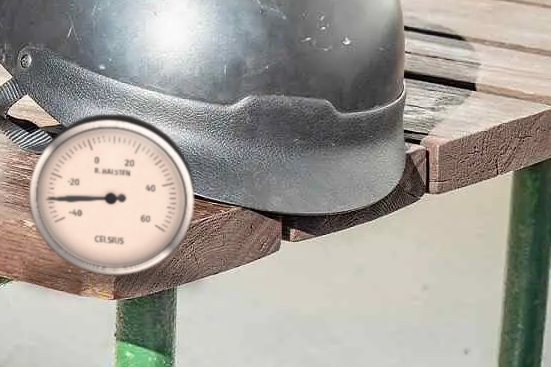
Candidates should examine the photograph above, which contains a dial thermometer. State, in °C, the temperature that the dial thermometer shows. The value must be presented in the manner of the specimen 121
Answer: -30
